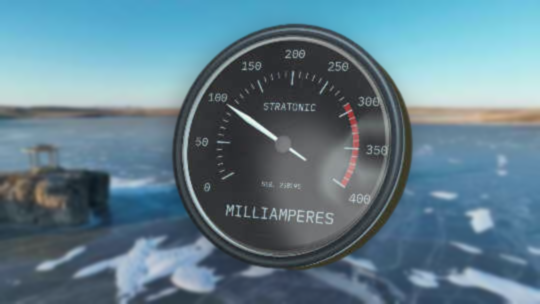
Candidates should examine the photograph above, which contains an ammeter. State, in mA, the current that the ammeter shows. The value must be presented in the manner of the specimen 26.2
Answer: 100
